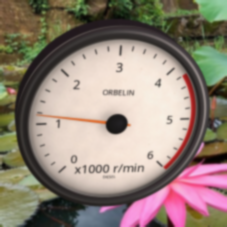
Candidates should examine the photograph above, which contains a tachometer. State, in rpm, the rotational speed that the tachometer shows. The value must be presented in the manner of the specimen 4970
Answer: 1200
